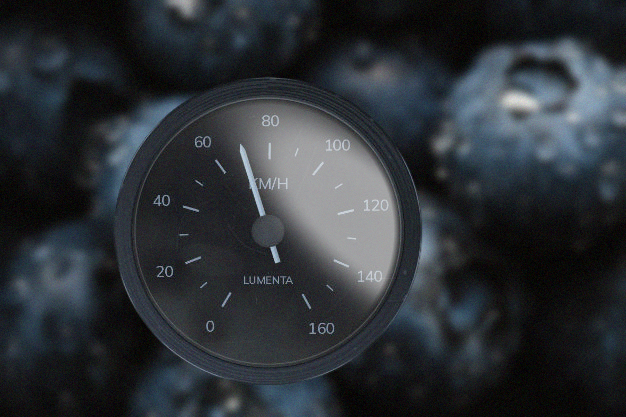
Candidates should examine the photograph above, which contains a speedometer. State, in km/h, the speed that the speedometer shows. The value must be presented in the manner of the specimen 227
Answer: 70
